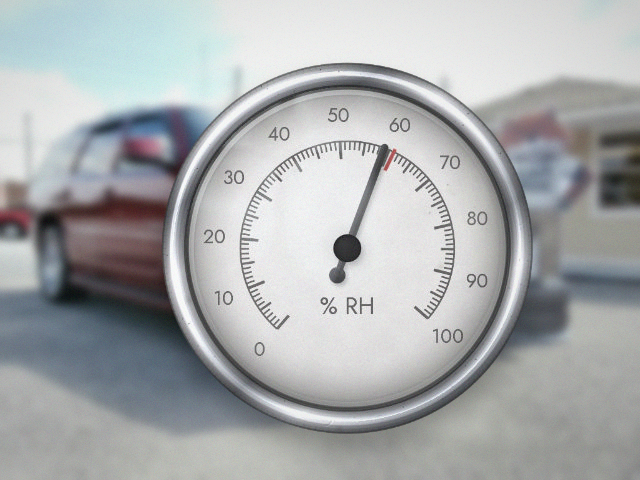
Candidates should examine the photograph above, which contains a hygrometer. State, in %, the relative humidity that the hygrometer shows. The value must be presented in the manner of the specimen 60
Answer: 59
